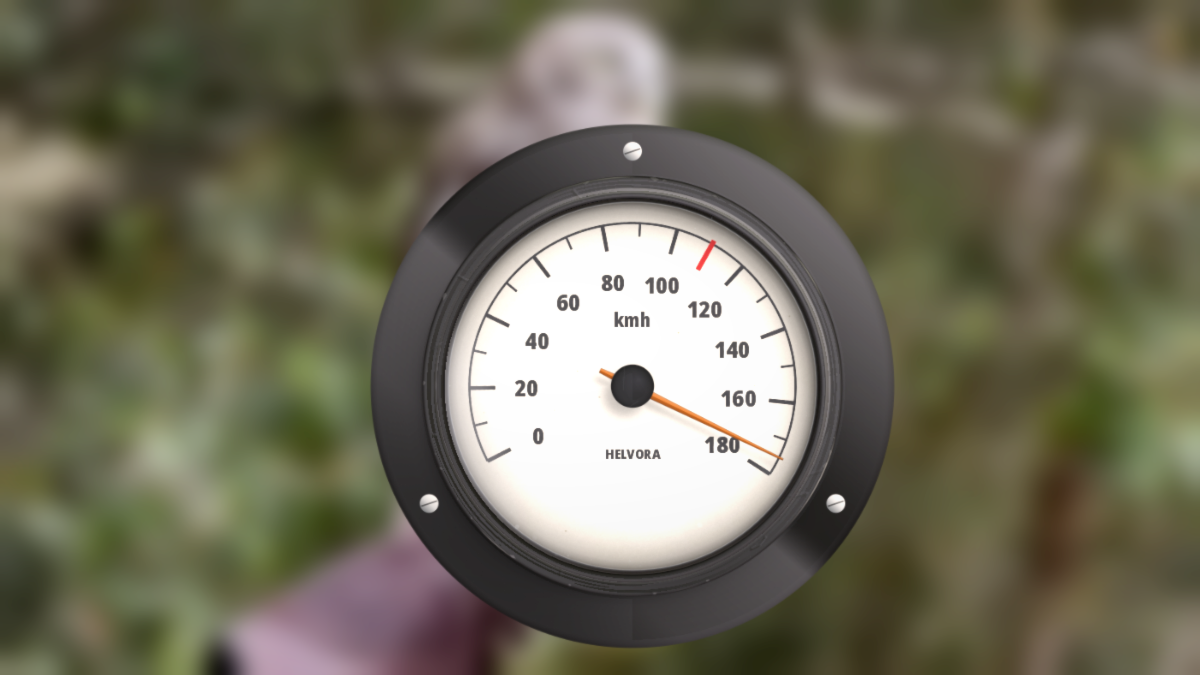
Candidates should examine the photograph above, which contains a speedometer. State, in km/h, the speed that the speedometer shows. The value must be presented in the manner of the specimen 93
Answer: 175
